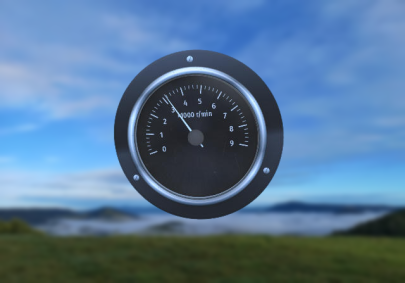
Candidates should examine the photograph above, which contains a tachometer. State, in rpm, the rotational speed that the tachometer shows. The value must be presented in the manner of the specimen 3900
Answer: 3200
